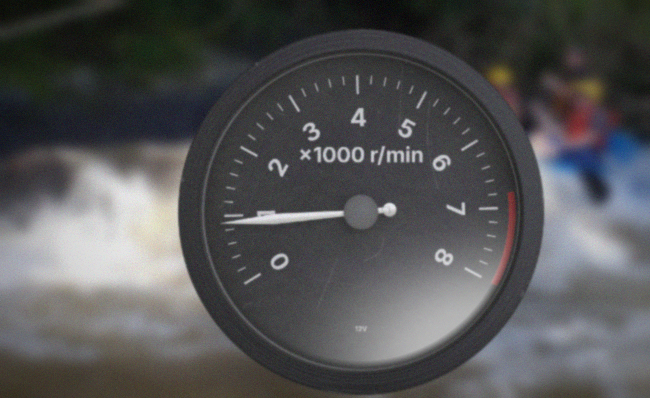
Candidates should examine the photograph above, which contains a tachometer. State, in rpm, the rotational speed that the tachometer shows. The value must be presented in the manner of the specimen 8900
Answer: 900
